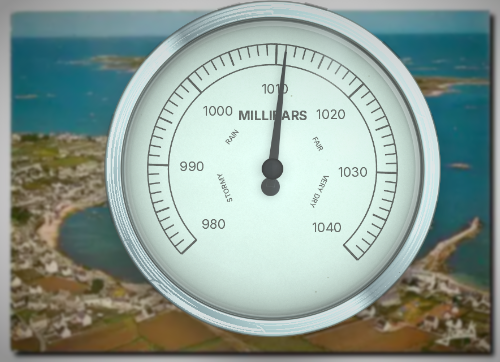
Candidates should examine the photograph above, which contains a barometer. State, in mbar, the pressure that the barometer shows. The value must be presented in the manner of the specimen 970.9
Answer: 1011
